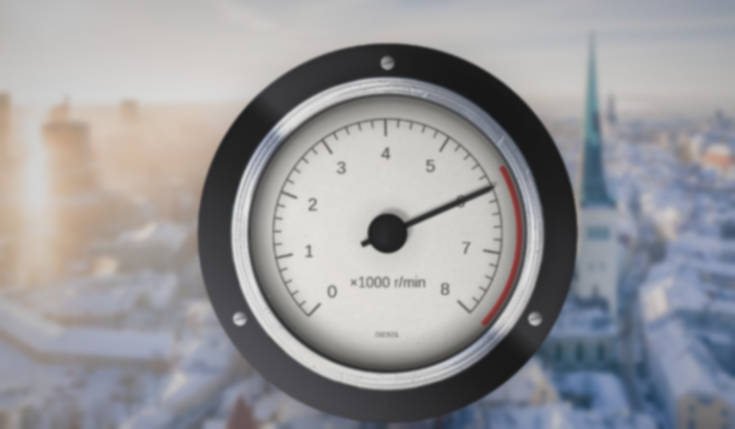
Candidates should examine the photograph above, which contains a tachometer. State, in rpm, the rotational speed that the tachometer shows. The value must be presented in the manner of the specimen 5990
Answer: 6000
